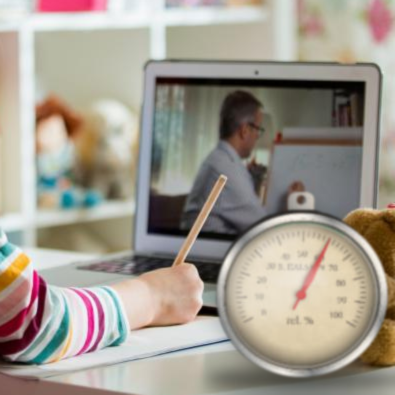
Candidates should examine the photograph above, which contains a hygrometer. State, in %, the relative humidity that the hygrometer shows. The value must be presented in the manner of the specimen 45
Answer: 60
